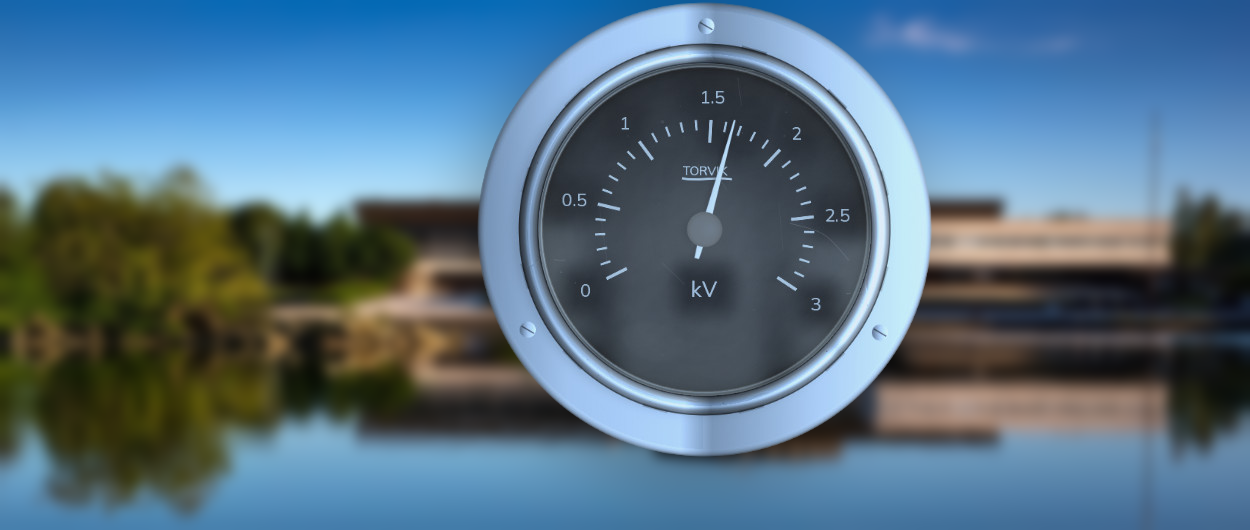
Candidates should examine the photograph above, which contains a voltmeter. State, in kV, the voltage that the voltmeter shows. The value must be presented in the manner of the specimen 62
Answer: 1.65
